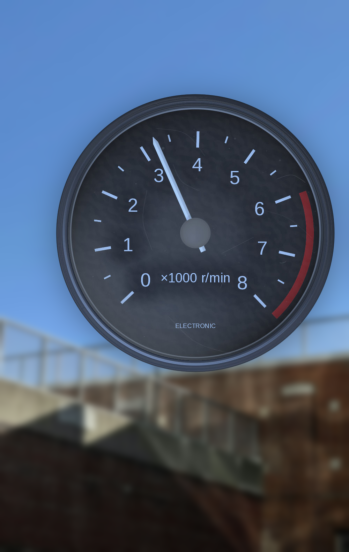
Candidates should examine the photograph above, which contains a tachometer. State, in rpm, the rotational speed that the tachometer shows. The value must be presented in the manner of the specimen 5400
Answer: 3250
